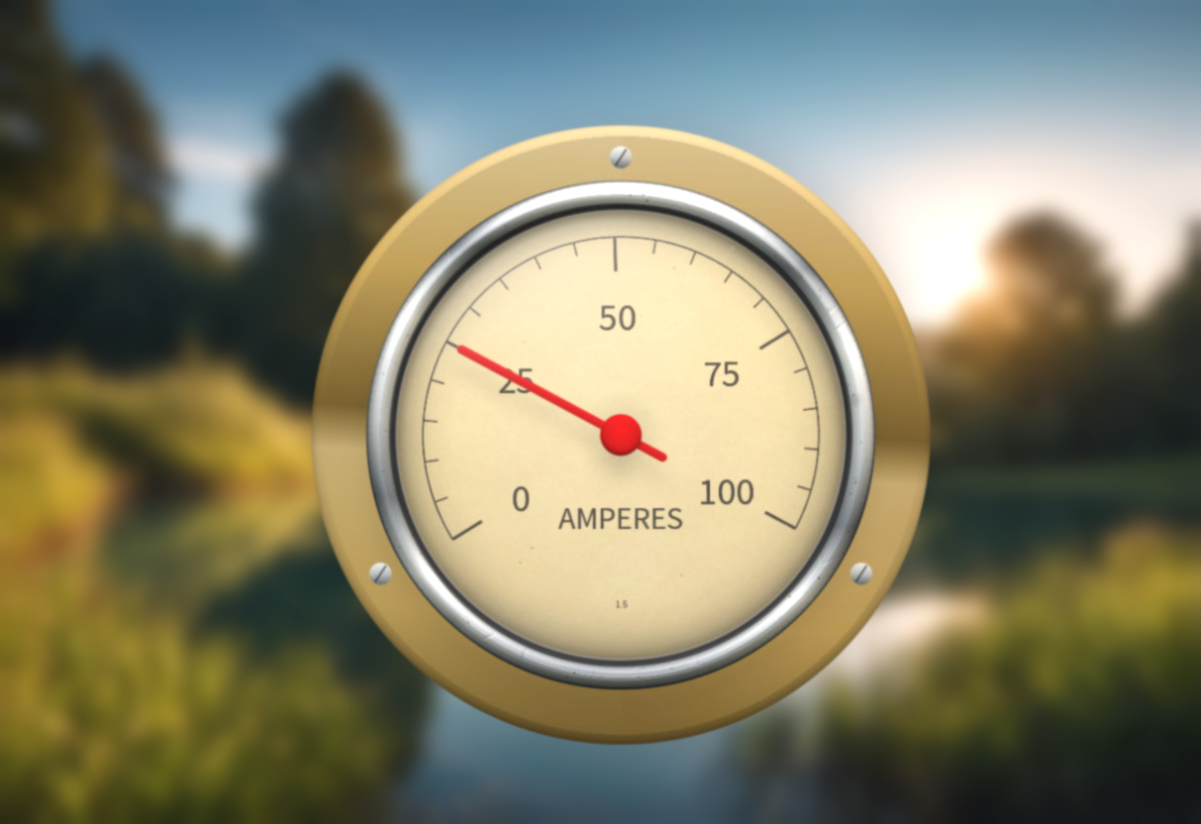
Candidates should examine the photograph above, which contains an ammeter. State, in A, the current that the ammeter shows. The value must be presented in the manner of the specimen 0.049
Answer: 25
